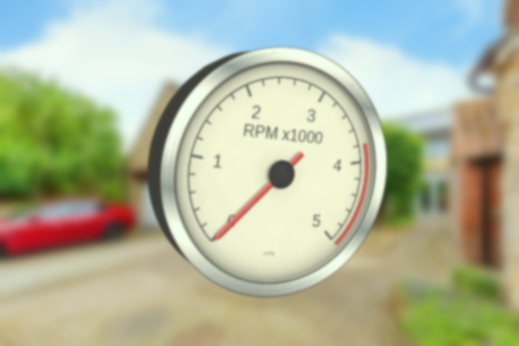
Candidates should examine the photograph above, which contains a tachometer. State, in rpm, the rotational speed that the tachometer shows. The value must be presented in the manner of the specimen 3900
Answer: 0
